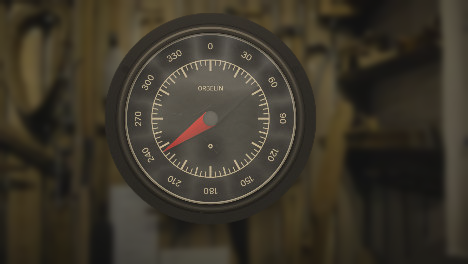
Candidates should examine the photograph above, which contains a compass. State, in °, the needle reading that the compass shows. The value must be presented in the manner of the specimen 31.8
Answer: 235
